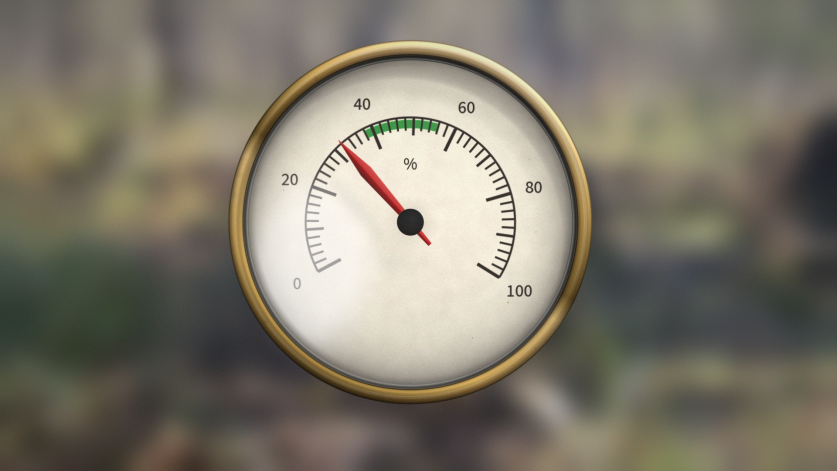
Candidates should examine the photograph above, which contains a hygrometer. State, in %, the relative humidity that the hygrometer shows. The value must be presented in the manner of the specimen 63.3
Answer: 32
